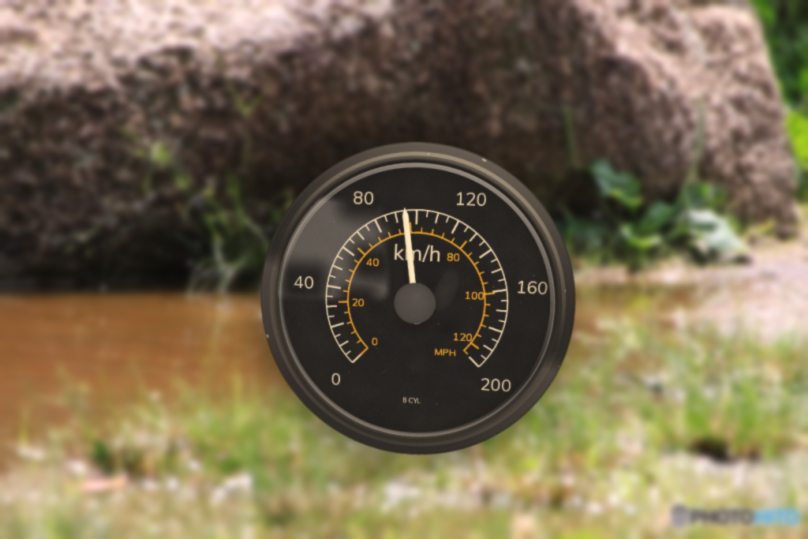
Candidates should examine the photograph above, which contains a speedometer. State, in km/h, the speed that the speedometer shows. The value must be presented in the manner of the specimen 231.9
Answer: 95
